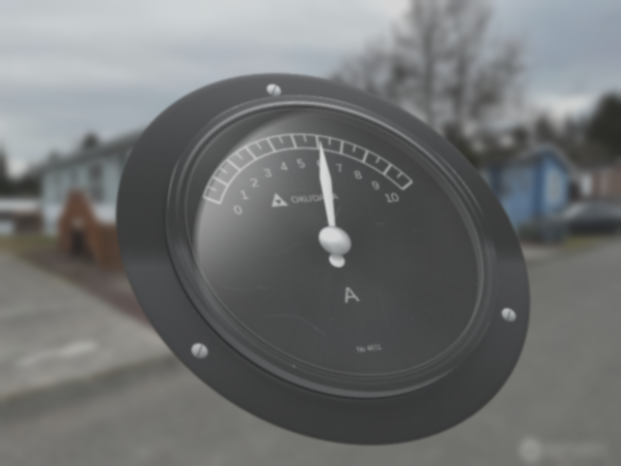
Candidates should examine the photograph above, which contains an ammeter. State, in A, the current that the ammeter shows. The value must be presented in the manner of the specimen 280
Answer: 6
